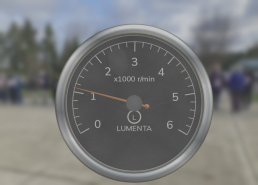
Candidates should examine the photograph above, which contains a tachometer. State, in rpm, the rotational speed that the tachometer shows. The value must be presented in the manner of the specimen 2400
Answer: 1100
